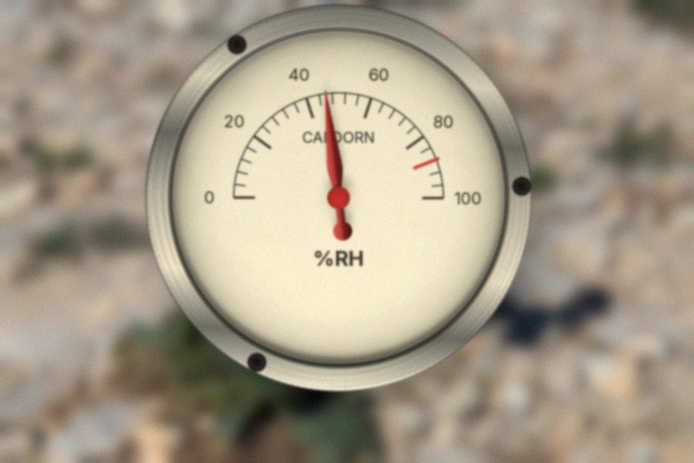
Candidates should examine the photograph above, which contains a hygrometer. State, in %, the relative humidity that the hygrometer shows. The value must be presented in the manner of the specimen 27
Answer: 46
